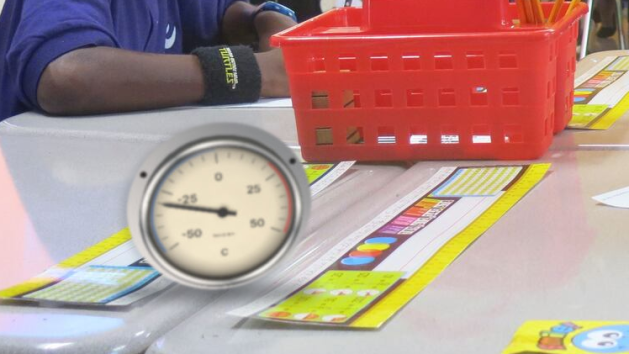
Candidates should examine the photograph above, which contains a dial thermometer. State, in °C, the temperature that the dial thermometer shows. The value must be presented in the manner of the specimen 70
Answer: -30
